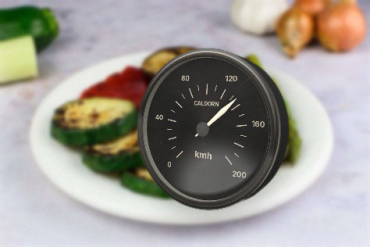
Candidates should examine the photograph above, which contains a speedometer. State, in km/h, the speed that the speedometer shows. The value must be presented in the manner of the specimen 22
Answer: 135
